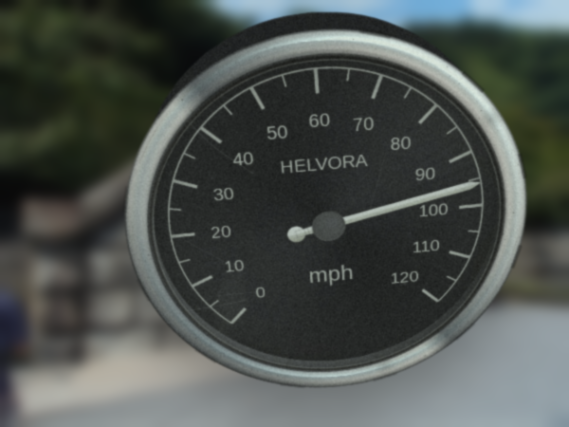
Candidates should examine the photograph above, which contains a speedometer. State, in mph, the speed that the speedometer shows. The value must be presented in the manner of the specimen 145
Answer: 95
